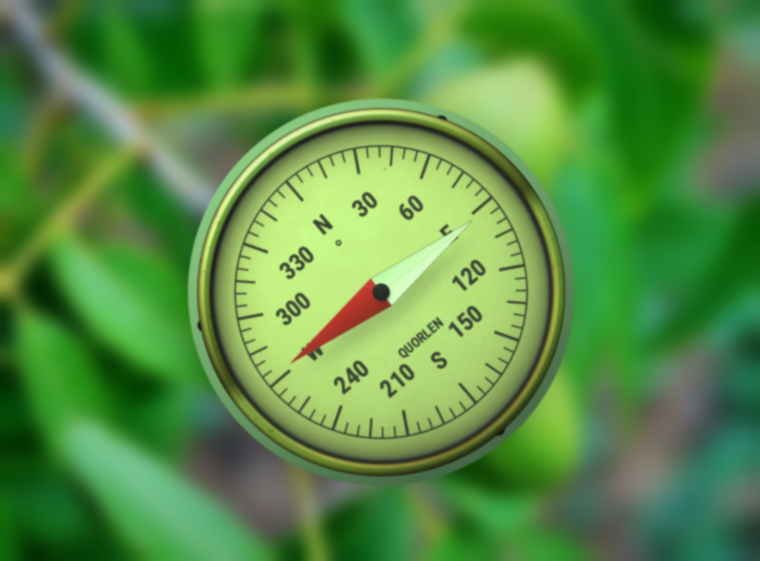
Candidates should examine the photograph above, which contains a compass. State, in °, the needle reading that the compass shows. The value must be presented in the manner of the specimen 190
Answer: 272.5
